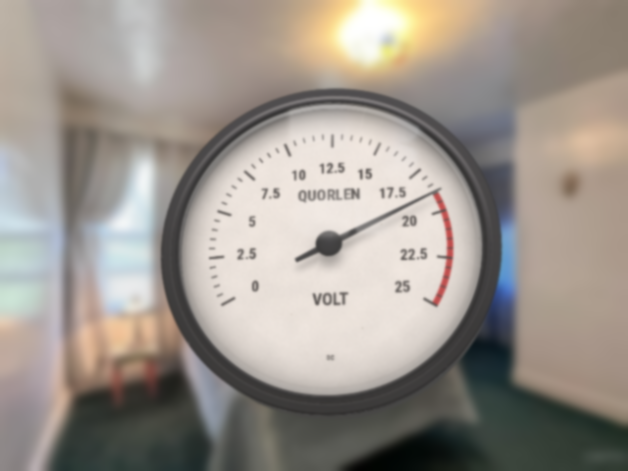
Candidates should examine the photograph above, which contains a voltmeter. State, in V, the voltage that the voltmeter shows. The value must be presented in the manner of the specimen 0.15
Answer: 19
